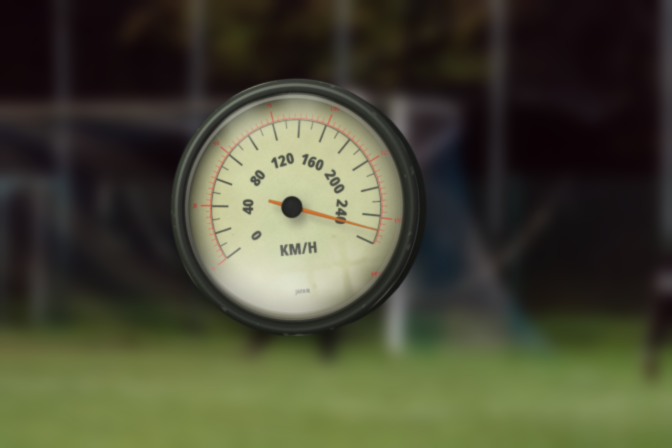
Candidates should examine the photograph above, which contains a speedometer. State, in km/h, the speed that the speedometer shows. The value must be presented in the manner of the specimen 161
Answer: 250
